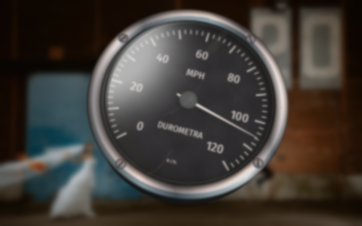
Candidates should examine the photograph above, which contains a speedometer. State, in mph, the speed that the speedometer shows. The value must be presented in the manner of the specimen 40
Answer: 106
